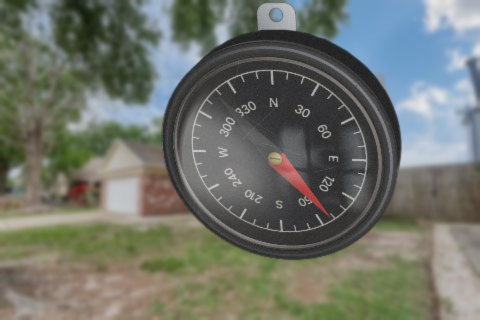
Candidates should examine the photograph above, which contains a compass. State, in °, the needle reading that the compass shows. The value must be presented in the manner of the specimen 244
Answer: 140
